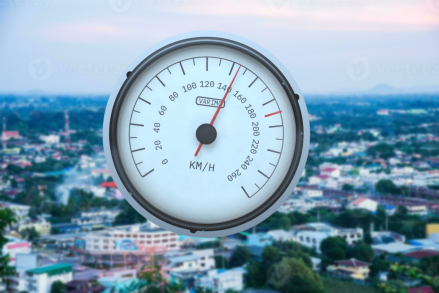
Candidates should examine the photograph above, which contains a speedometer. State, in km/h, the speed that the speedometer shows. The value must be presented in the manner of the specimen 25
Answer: 145
